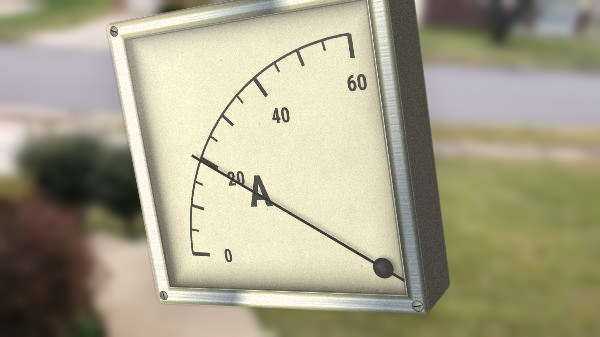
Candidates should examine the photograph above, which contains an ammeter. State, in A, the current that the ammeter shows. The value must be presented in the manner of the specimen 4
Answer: 20
